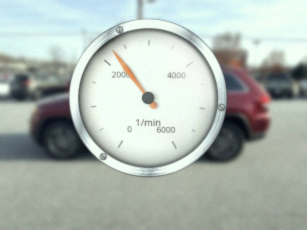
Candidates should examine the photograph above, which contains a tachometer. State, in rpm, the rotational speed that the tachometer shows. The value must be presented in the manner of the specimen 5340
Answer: 2250
